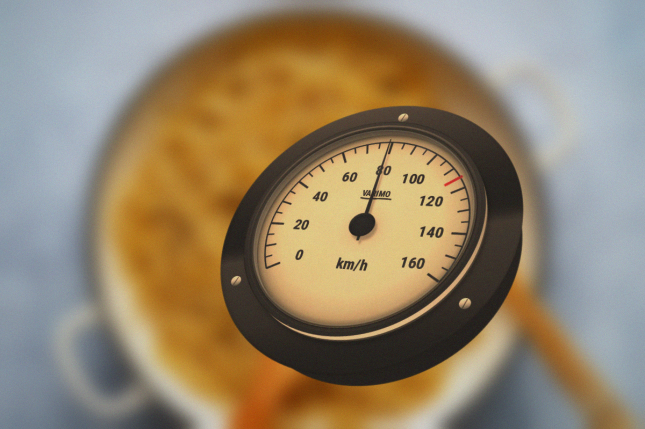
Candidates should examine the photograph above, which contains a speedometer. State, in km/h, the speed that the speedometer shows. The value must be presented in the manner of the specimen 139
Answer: 80
